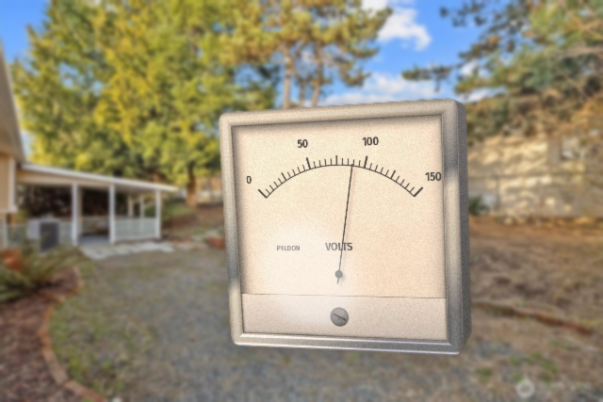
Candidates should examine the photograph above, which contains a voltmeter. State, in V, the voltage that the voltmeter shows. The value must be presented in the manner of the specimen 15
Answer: 90
